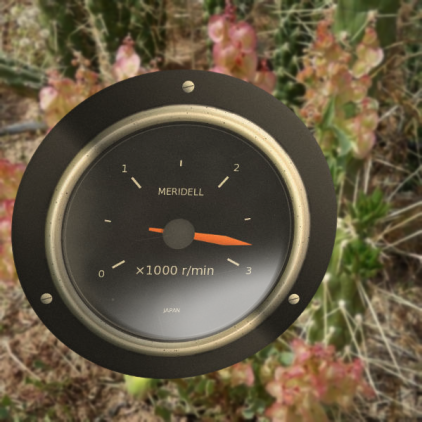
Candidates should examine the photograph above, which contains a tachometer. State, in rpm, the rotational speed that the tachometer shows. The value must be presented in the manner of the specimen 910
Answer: 2750
